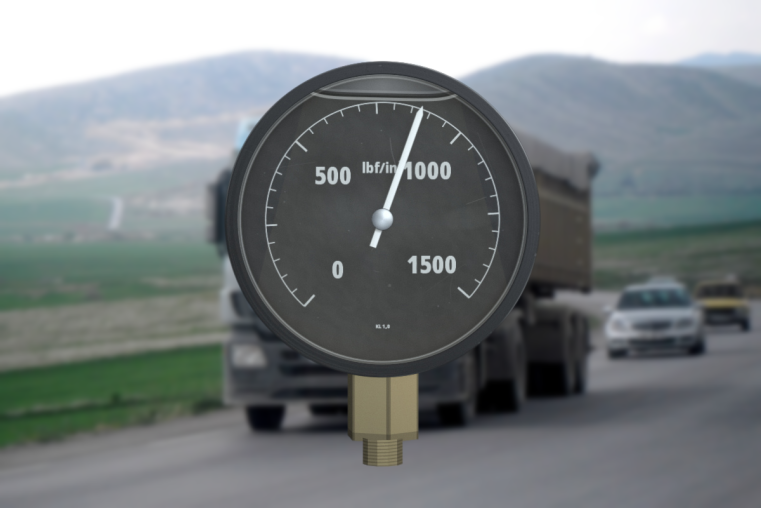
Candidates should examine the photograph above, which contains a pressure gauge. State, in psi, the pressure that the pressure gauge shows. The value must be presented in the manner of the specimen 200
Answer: 875
